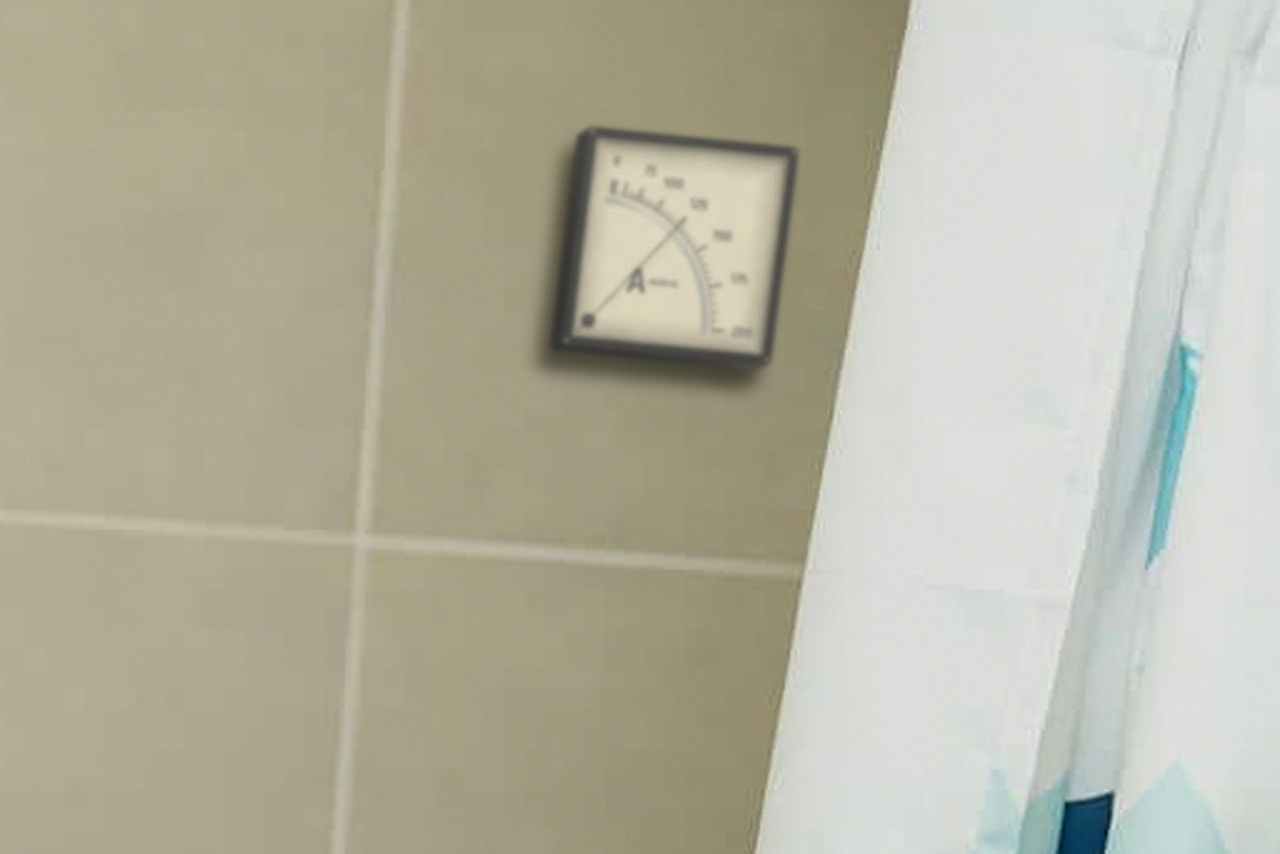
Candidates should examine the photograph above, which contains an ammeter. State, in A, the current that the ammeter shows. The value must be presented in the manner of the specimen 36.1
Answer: 125
